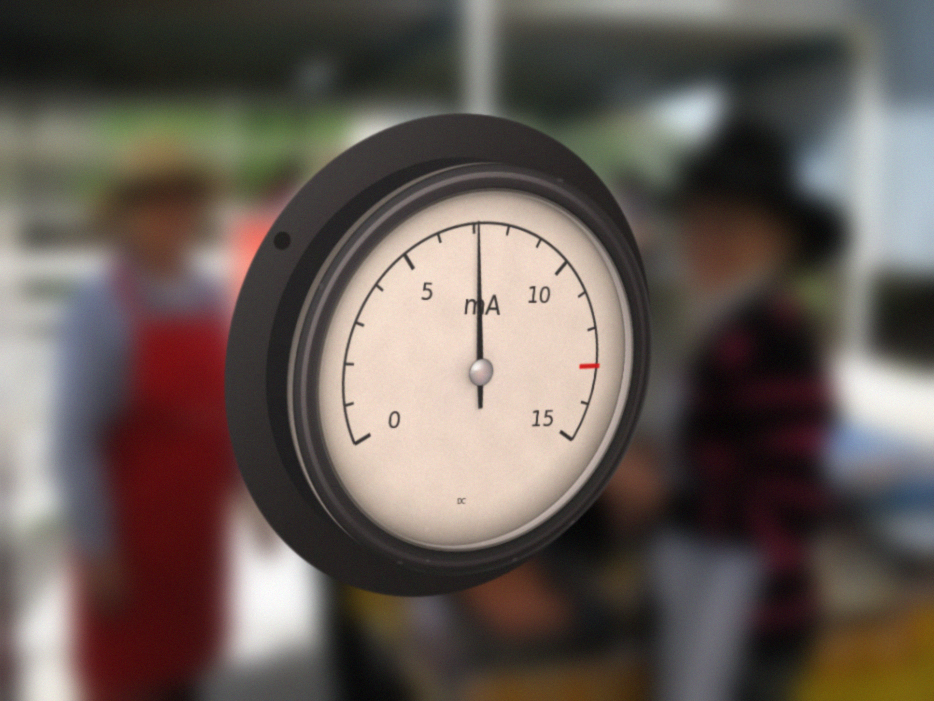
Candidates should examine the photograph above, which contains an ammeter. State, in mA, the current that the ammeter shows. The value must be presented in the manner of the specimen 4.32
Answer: 7
